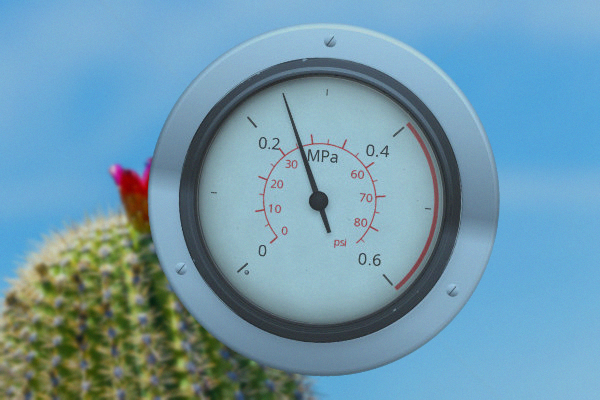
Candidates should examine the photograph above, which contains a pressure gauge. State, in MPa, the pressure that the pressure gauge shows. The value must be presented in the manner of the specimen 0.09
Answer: 0.25
